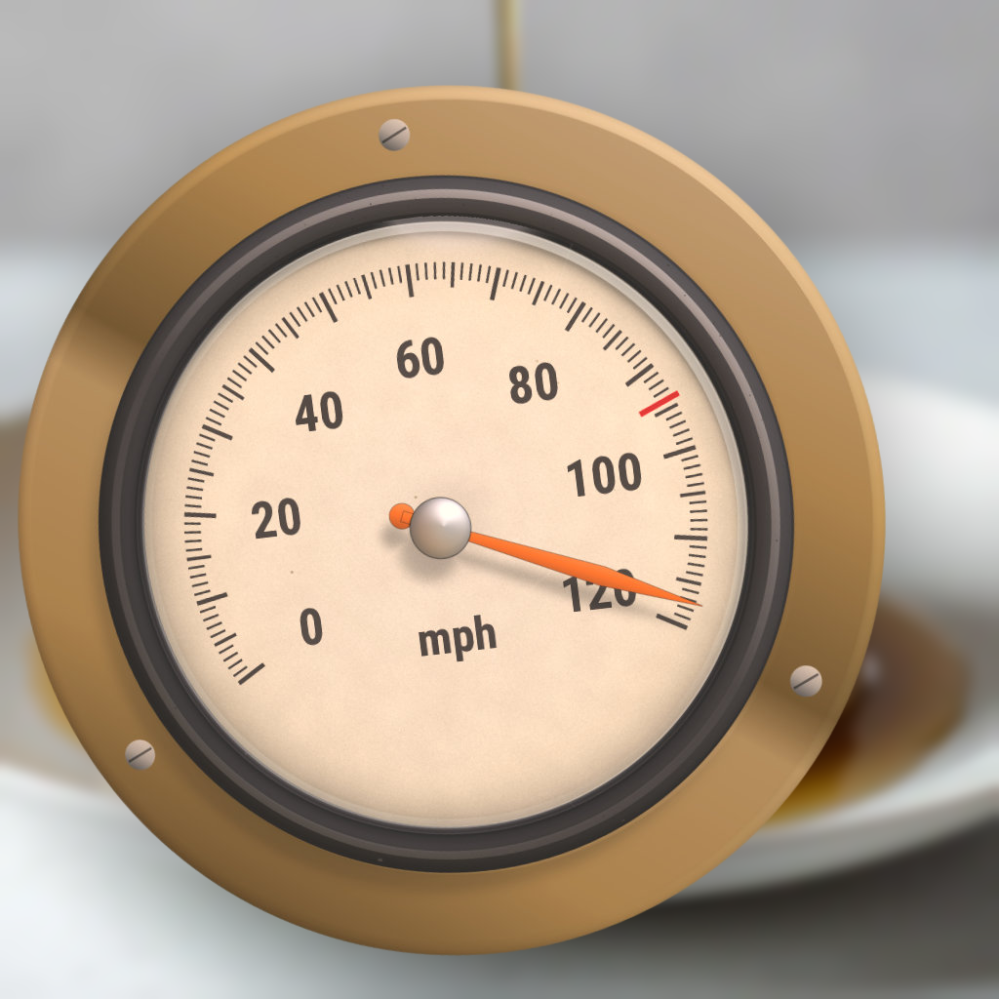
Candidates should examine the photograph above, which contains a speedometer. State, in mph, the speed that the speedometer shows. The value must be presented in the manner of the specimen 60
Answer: 117
